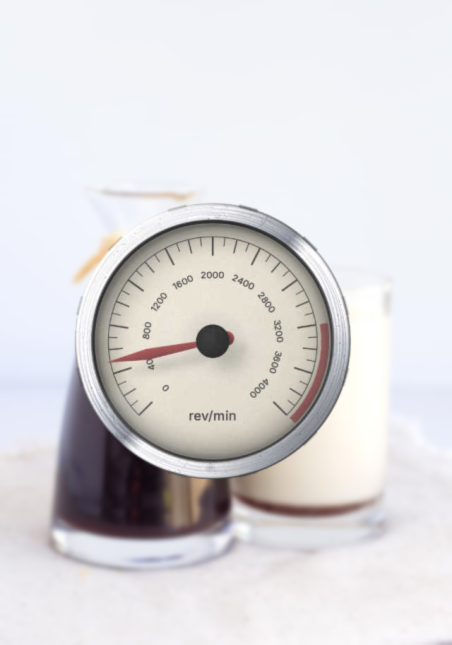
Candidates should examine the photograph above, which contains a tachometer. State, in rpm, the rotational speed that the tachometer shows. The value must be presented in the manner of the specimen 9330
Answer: 500
